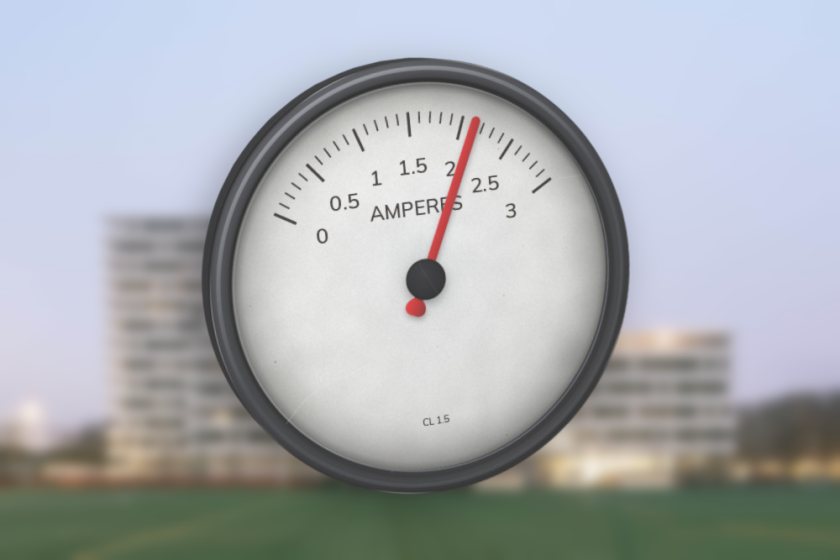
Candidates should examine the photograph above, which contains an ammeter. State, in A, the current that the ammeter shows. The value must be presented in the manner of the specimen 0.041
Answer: 2.1
